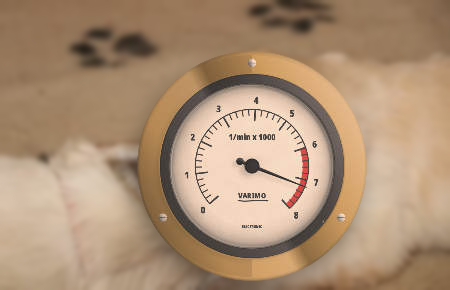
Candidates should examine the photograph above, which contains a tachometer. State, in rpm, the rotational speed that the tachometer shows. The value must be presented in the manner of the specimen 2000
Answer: 7200
